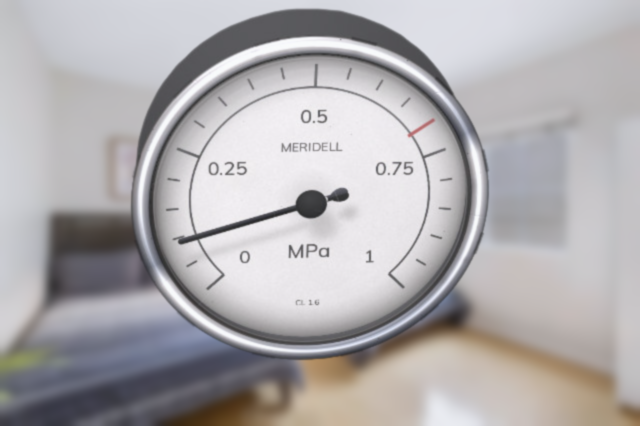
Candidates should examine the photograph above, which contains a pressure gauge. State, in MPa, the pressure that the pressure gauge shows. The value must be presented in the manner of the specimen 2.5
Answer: 0.1
